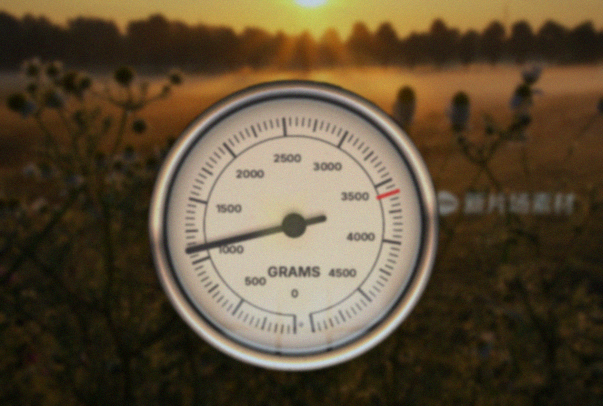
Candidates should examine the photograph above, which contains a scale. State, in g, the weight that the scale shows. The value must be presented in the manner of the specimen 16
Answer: 1100
